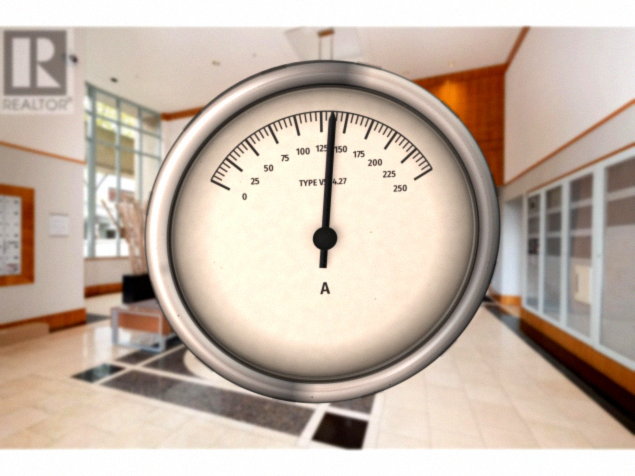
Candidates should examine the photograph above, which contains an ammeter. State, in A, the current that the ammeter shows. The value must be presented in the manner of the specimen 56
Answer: 135
